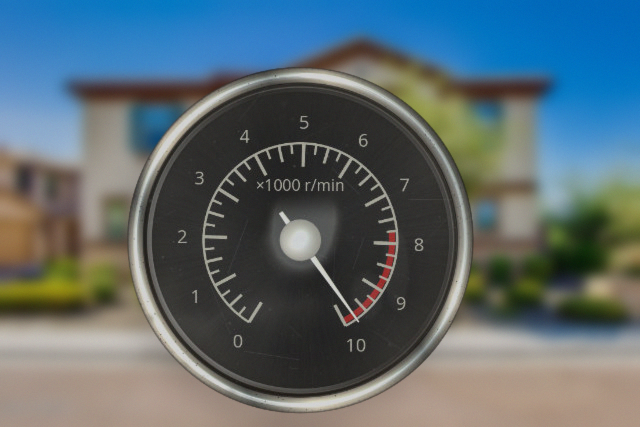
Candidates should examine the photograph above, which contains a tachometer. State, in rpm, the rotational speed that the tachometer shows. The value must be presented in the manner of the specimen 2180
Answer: 9750
